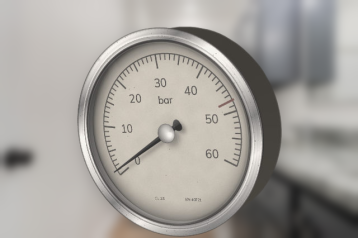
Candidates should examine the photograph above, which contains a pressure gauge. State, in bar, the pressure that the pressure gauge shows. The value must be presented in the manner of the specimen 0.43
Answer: 1
